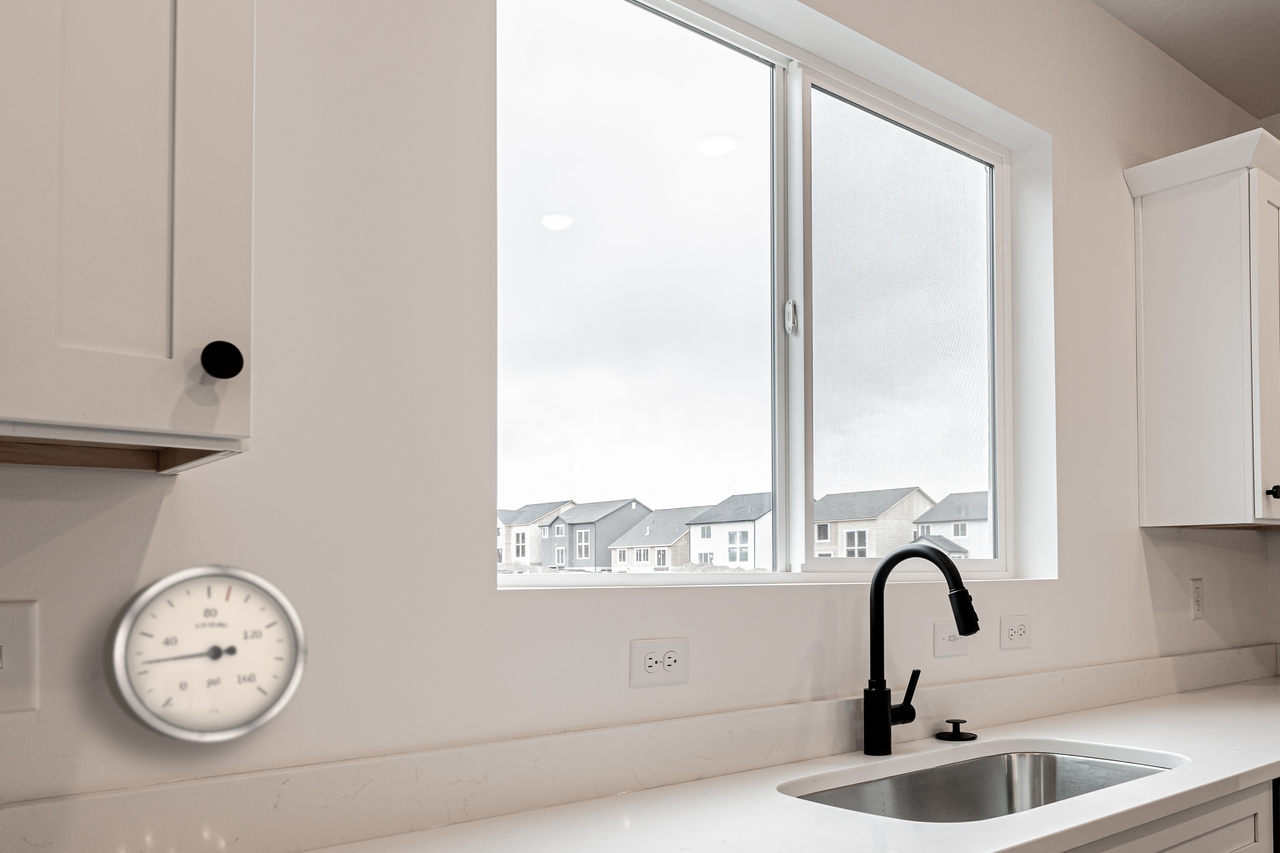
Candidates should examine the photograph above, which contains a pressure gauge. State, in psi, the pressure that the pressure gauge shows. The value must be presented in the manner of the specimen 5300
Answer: 25
